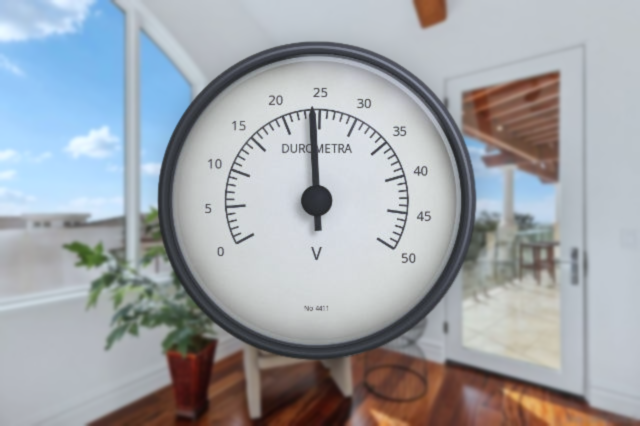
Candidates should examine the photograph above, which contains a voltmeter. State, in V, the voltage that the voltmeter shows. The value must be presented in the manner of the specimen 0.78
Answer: 24
